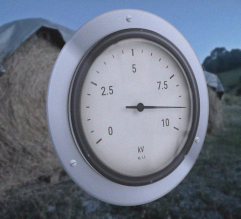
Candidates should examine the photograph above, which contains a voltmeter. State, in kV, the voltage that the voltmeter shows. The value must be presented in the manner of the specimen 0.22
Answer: 9
